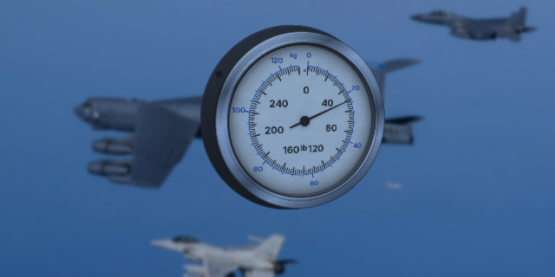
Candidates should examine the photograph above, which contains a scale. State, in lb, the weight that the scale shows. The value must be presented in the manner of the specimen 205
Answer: 50
